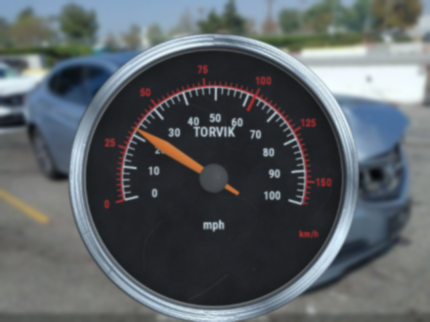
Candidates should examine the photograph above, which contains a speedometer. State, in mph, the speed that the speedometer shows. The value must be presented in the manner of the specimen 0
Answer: 22
